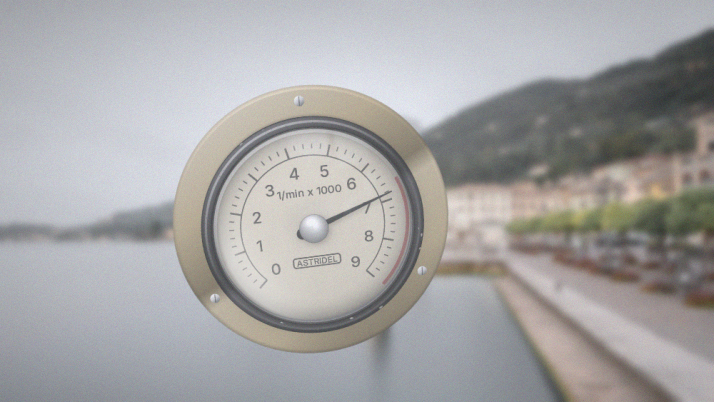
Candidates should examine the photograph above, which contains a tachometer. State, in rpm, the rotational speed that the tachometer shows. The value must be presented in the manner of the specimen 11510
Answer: 6800
